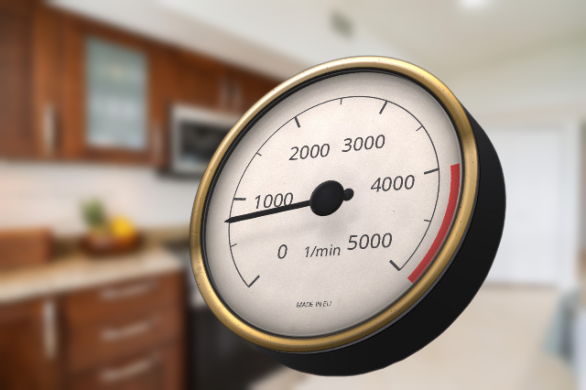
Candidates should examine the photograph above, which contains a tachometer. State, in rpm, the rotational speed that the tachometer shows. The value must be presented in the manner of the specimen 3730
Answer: 750
